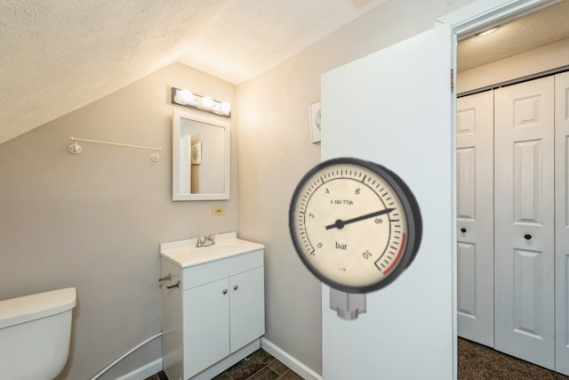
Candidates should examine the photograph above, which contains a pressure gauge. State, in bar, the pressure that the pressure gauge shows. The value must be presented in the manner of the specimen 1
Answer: 7.6
